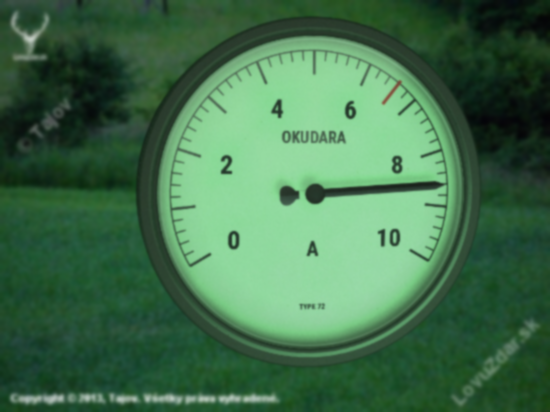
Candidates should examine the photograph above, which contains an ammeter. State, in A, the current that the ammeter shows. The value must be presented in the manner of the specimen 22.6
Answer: 8.6
